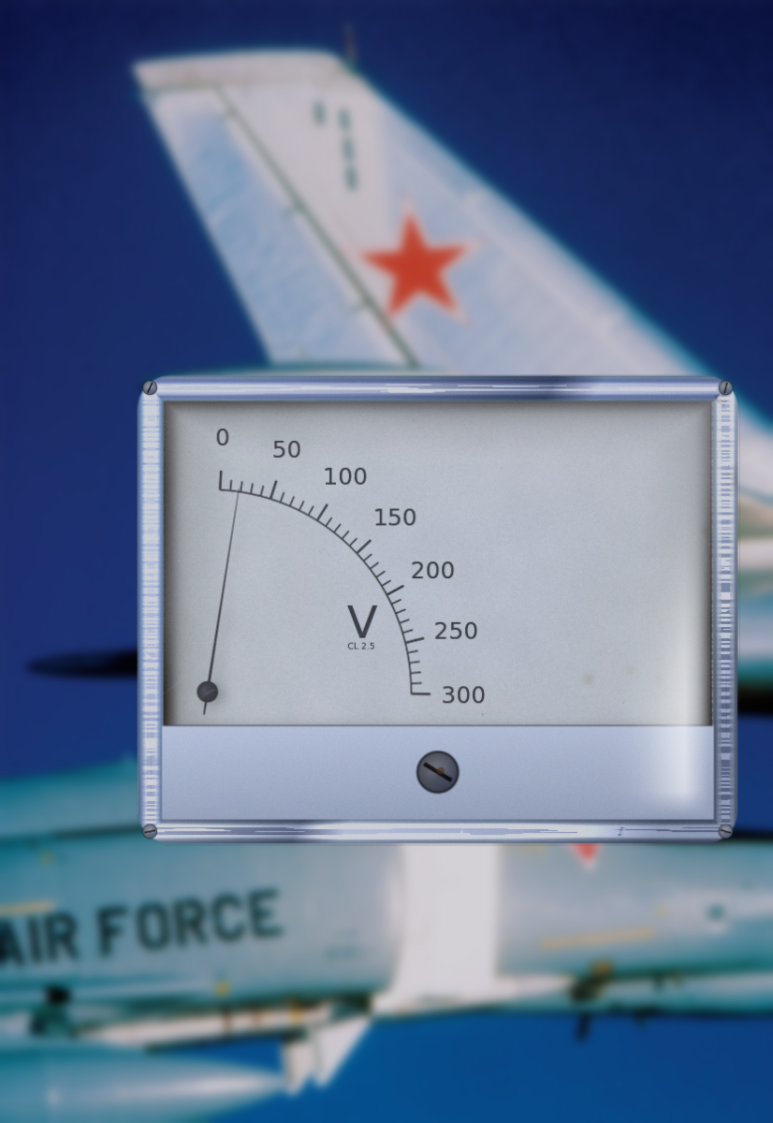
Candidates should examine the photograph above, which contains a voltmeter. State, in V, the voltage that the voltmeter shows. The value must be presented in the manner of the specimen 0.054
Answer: 20
